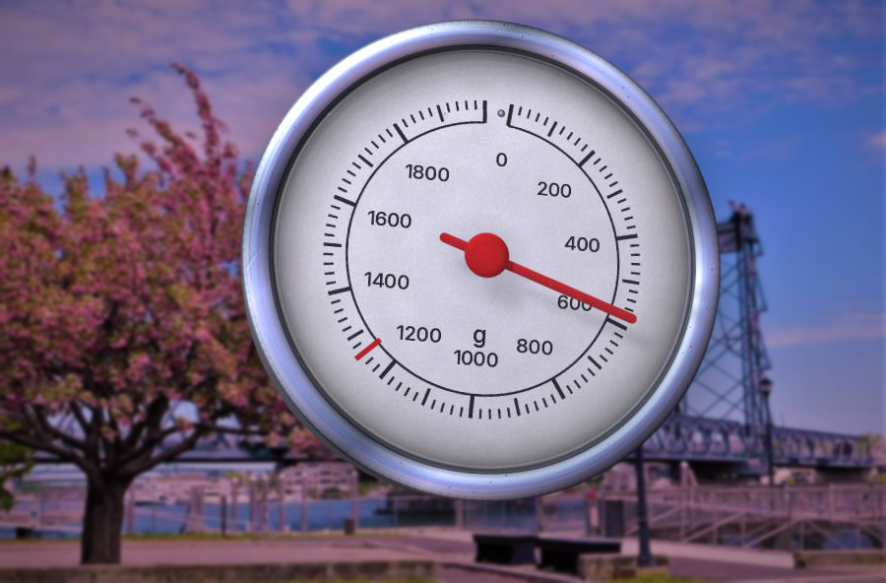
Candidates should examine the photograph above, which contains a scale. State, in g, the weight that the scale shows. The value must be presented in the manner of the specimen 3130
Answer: 580
